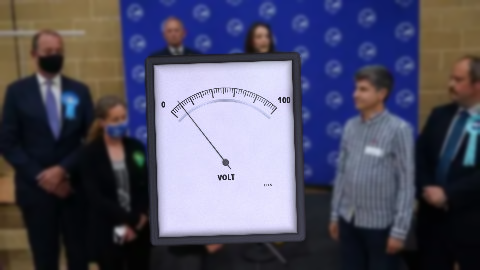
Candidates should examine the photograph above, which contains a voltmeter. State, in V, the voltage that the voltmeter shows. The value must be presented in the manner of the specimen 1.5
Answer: 10
